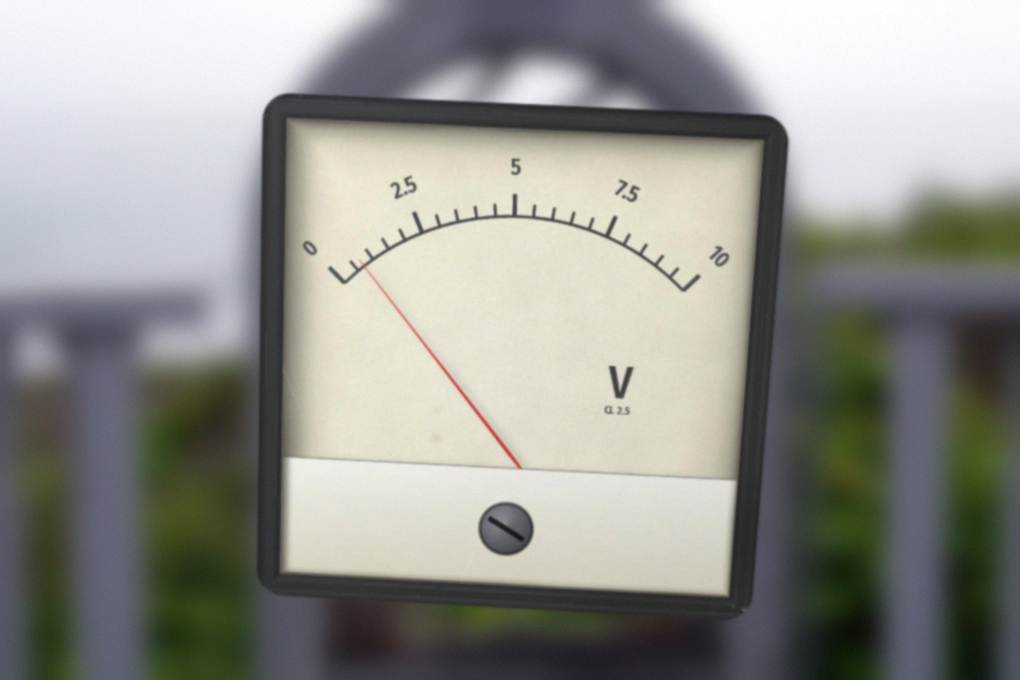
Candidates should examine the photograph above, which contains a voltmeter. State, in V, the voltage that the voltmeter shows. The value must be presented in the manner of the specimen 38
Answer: 0.75
